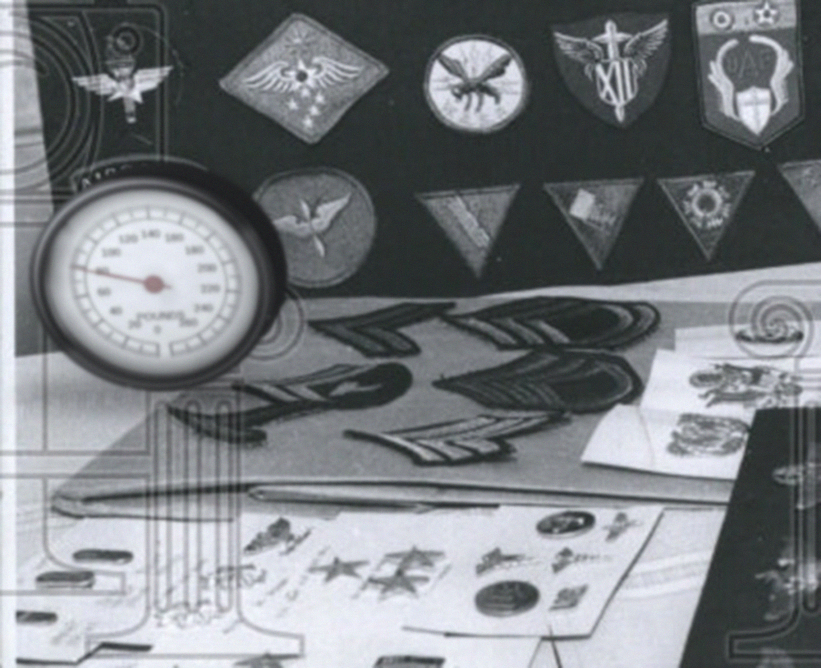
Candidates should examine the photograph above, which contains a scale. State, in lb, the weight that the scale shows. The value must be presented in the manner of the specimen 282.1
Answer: 80
